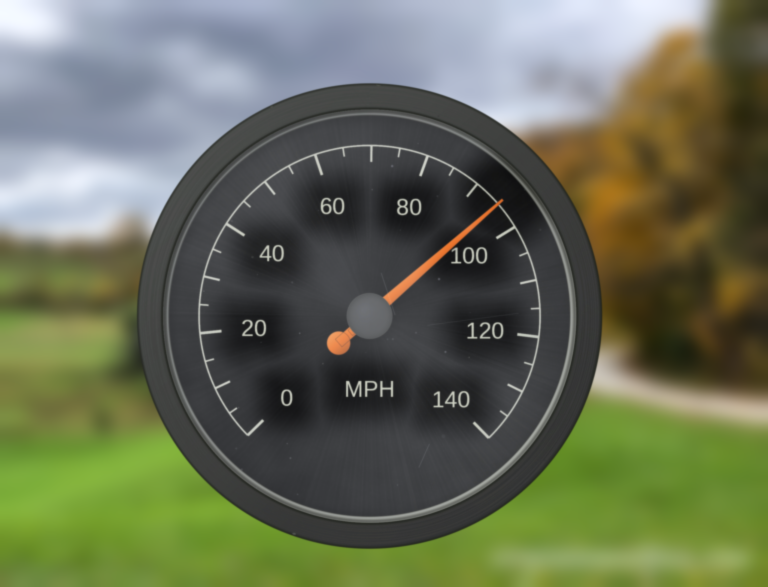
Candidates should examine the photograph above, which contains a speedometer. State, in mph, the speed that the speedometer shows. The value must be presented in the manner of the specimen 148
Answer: 95
